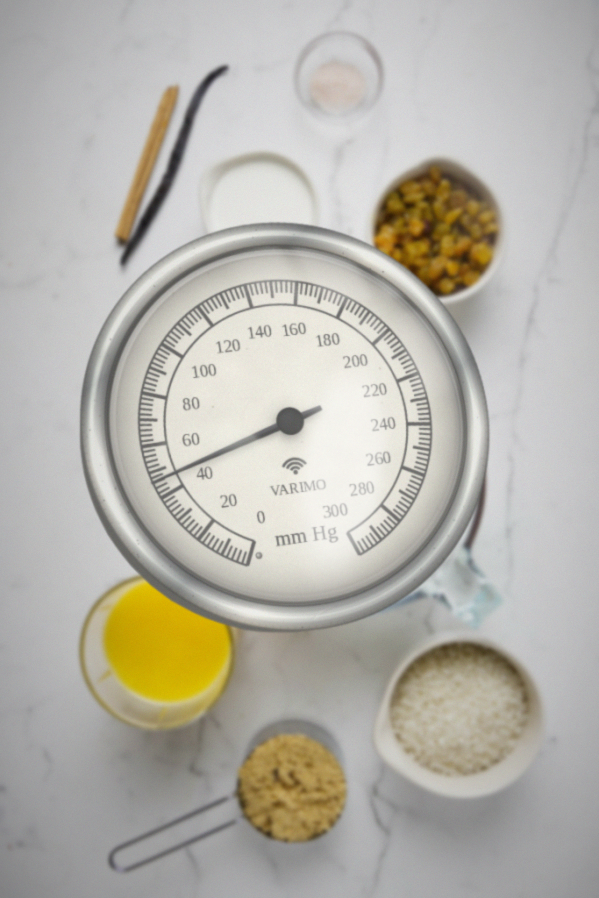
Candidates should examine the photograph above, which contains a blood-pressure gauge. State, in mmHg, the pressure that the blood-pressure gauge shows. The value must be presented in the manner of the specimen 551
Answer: 46
